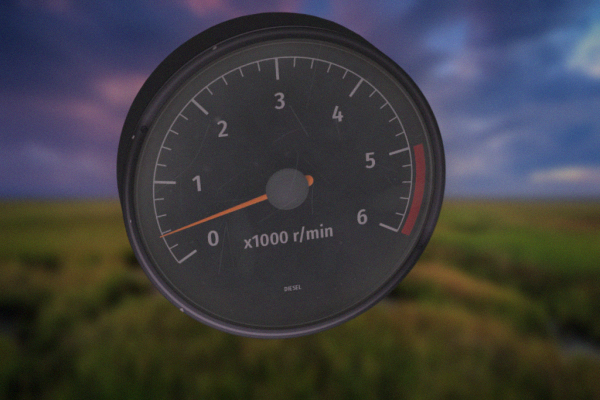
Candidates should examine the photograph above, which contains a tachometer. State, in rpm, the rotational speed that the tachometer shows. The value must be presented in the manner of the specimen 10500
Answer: 400
